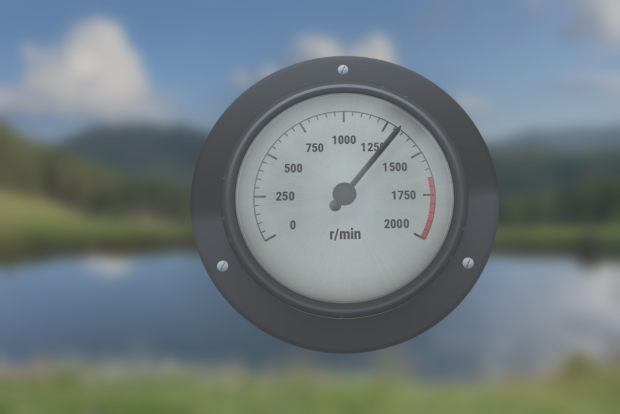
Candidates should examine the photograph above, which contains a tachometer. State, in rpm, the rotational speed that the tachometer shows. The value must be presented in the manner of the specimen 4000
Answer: 1325
